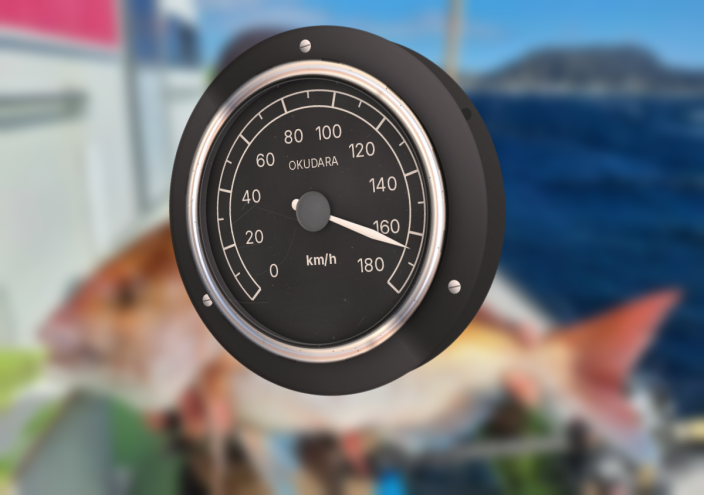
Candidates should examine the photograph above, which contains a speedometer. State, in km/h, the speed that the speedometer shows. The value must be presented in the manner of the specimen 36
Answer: 165
